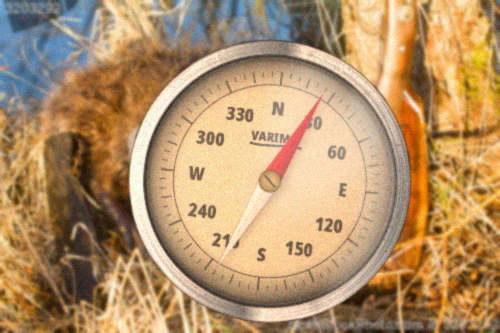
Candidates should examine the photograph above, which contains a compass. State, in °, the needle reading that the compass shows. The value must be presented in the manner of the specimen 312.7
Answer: 25
